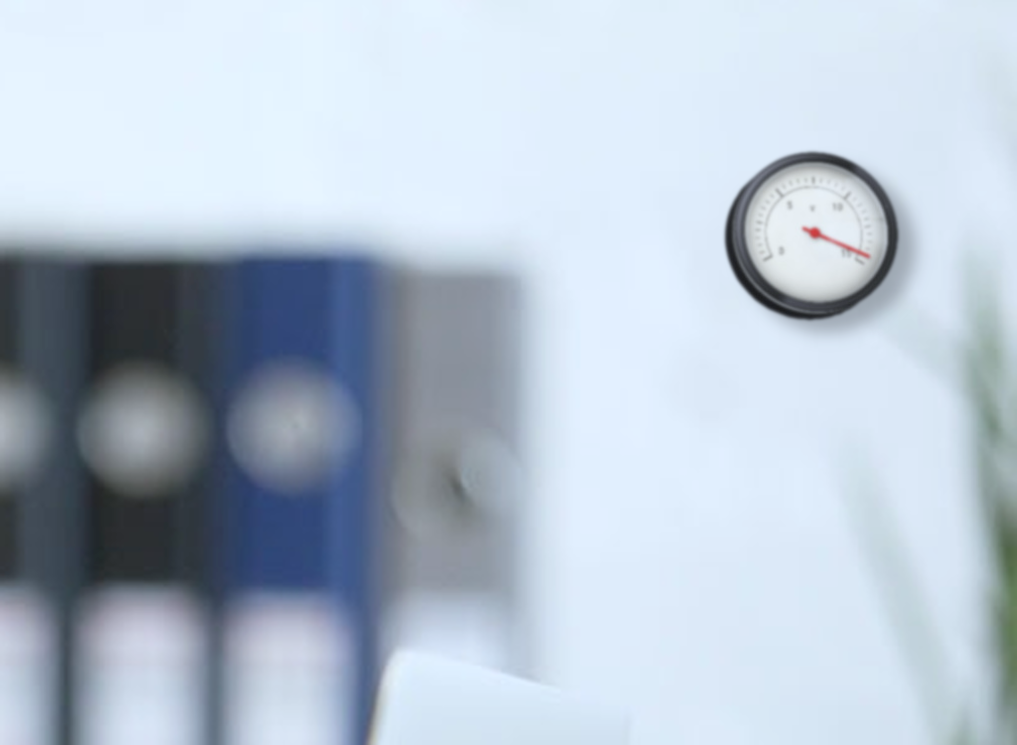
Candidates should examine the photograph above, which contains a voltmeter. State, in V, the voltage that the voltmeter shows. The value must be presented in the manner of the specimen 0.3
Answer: 14.5
